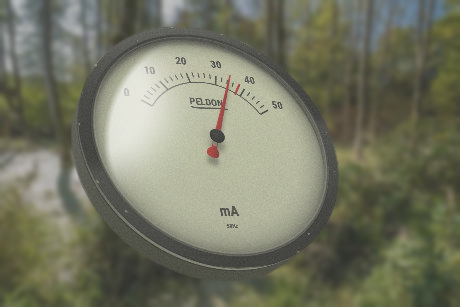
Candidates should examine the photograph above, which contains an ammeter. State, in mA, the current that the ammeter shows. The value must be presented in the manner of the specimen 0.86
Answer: 34
